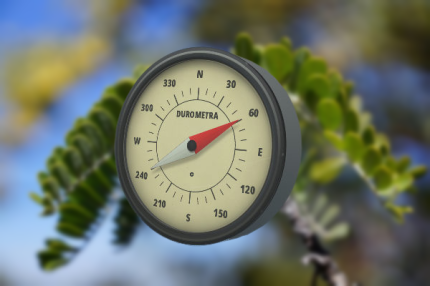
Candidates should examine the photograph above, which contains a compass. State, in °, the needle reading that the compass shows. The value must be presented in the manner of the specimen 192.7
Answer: 60
